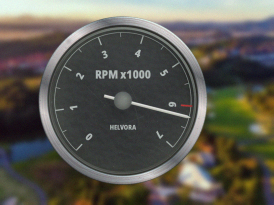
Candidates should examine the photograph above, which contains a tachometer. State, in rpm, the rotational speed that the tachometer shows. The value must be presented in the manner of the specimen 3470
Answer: 6250
